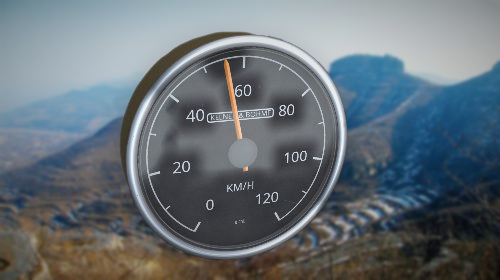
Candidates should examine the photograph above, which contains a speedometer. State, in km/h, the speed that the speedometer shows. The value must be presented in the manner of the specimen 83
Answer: 55
